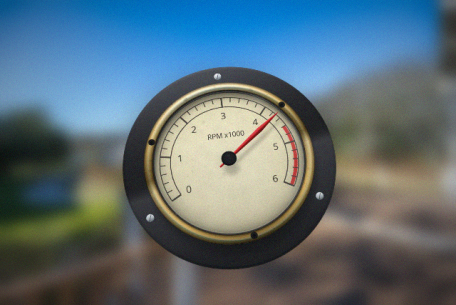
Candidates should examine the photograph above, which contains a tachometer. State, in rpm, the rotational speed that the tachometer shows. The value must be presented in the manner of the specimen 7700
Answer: 4300
